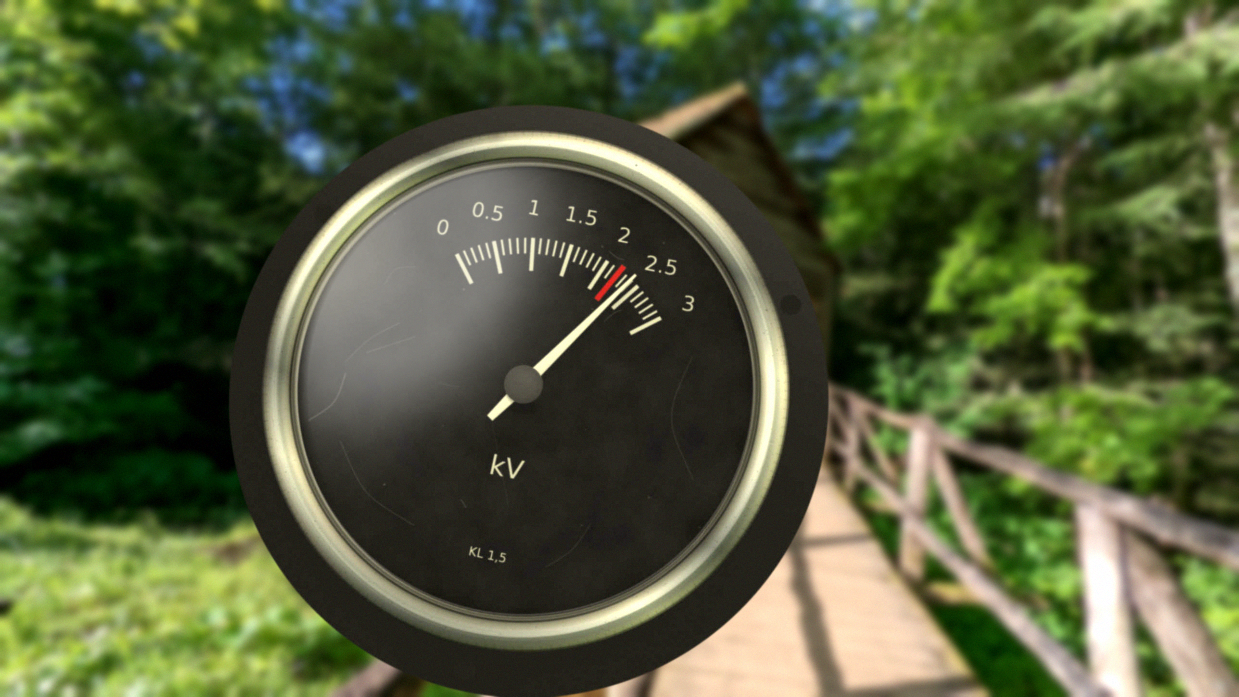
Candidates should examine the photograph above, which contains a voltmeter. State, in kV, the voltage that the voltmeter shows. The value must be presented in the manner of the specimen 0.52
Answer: 2.4
